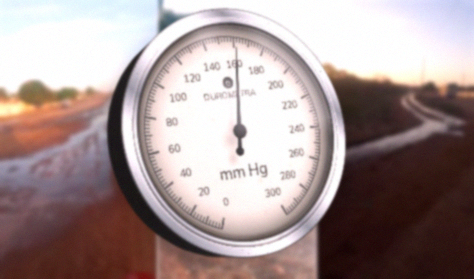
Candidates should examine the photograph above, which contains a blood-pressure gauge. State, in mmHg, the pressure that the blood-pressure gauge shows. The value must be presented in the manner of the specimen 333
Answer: 160
